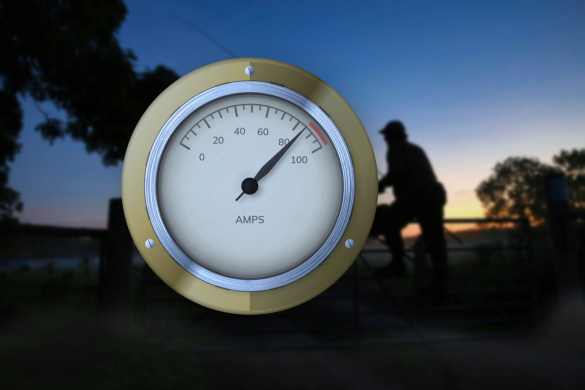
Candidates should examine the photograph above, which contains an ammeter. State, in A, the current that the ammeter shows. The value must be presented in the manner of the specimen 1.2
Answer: 85
